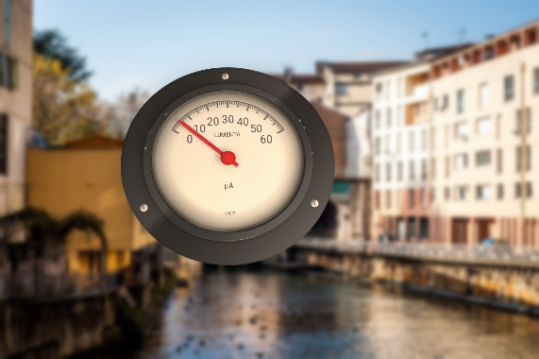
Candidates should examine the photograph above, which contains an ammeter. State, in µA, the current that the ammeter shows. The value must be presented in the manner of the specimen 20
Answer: 5
